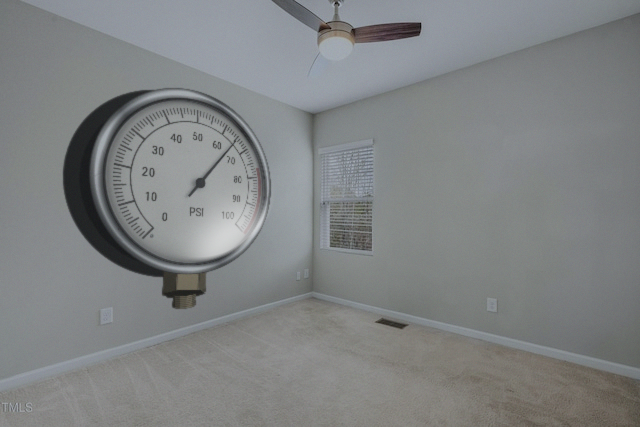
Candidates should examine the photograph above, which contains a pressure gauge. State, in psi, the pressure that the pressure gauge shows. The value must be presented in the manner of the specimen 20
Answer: 65
